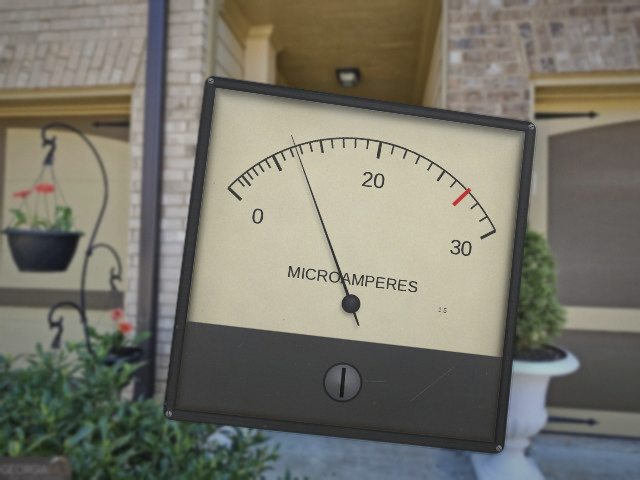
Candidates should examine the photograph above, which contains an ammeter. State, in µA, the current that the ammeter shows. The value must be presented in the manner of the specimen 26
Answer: 12.5
